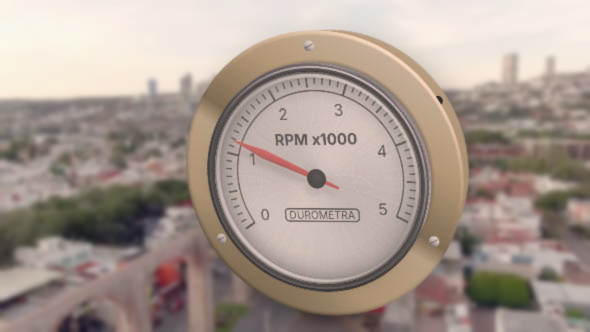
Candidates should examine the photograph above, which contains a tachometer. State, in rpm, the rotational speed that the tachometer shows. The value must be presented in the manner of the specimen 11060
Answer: 1200
